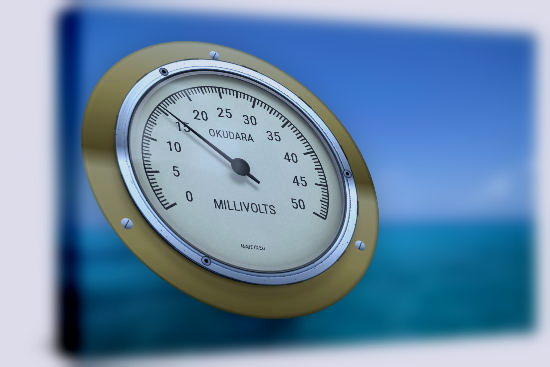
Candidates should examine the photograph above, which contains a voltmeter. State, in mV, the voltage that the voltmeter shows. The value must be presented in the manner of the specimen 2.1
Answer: 15
